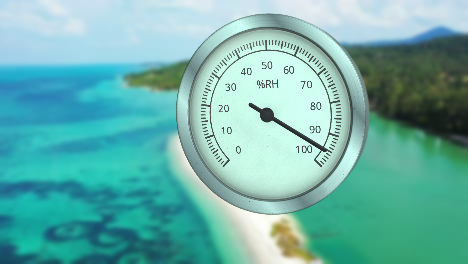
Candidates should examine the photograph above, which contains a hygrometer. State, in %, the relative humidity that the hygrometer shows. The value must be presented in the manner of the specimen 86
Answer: 95
